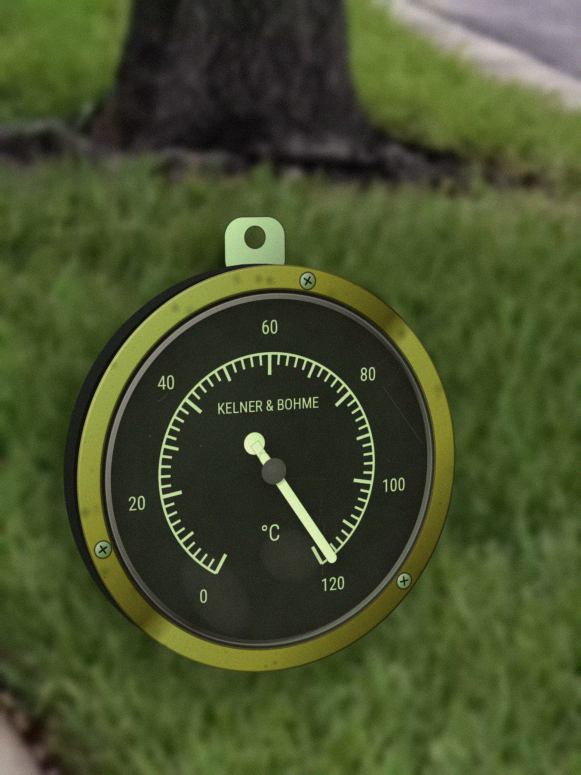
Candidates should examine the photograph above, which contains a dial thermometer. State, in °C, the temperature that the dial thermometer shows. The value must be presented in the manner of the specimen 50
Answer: 118
